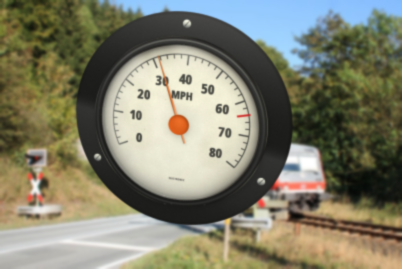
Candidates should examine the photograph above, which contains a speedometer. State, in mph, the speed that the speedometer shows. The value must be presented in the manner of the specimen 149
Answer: 32
